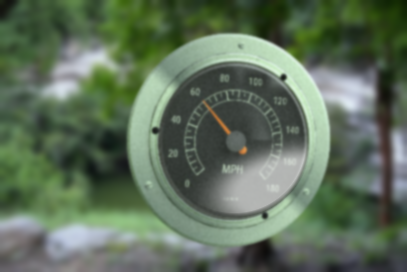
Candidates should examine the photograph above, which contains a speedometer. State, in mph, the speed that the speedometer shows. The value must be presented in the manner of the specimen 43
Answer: 60
